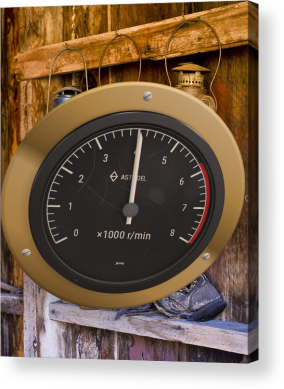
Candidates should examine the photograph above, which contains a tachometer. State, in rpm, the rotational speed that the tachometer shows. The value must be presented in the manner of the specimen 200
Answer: 4000
